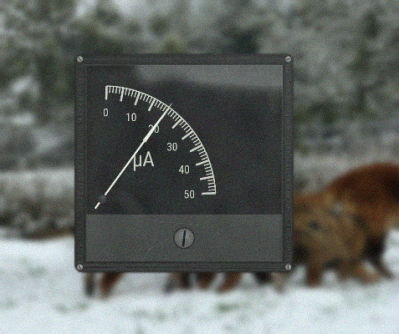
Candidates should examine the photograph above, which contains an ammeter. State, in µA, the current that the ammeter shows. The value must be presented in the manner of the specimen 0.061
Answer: 20
